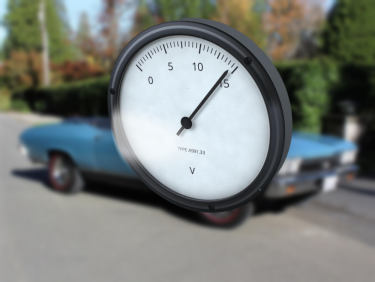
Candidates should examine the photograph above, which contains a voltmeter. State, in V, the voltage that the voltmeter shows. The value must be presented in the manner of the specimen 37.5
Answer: 14.5
